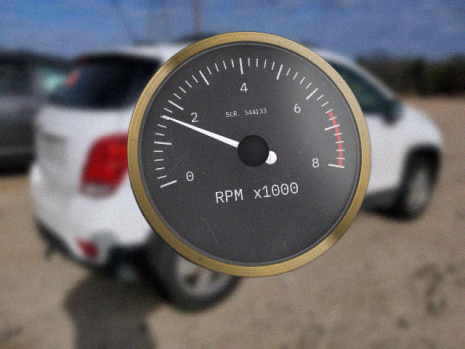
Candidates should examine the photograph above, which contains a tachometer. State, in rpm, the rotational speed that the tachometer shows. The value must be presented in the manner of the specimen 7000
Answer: 1600
